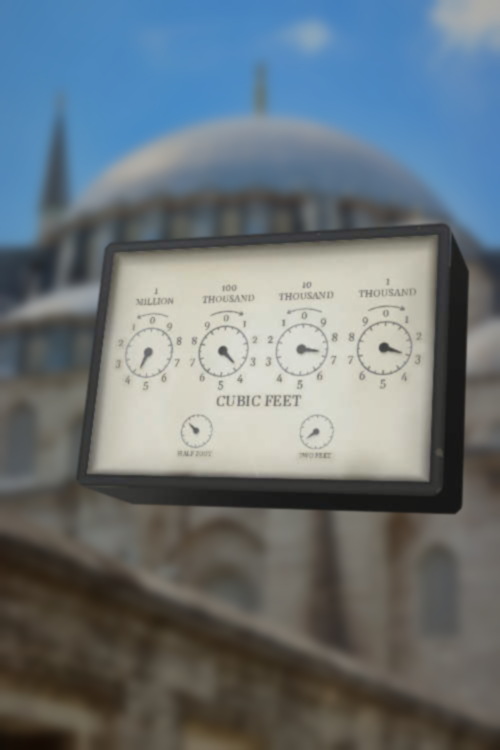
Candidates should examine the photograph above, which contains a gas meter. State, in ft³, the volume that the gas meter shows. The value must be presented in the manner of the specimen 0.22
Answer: 437300
